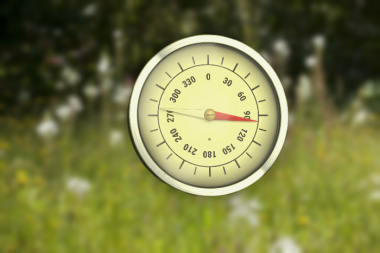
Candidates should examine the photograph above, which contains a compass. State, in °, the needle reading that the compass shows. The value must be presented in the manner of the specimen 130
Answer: 97.5
